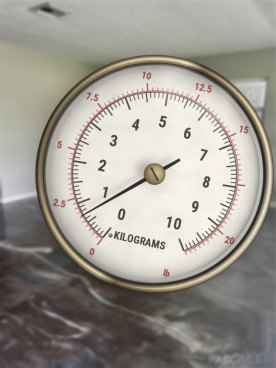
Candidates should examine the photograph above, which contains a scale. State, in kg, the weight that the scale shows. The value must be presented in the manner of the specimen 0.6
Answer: 0.7
